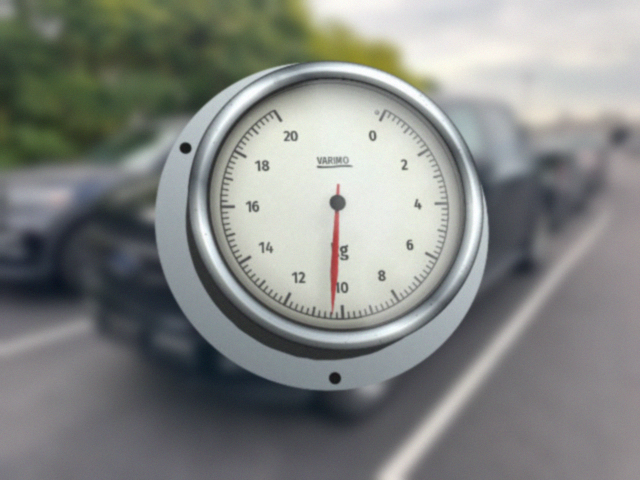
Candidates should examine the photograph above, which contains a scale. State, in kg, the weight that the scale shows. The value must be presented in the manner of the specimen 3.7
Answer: 10.4
